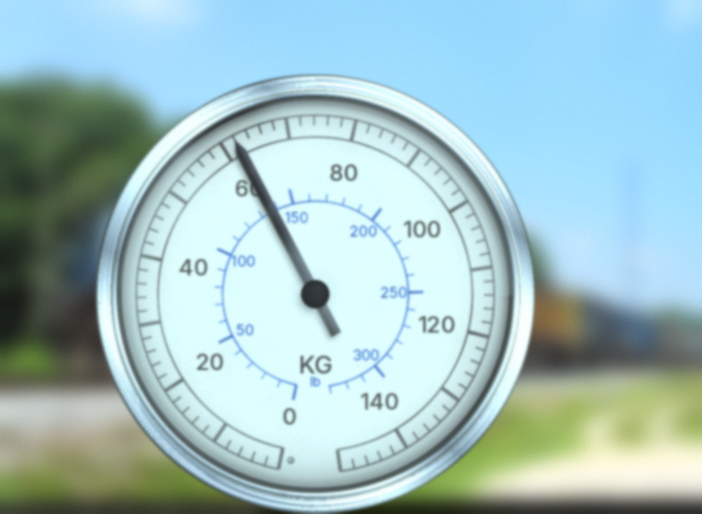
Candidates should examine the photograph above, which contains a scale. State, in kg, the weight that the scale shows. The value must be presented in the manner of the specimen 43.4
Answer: 62
